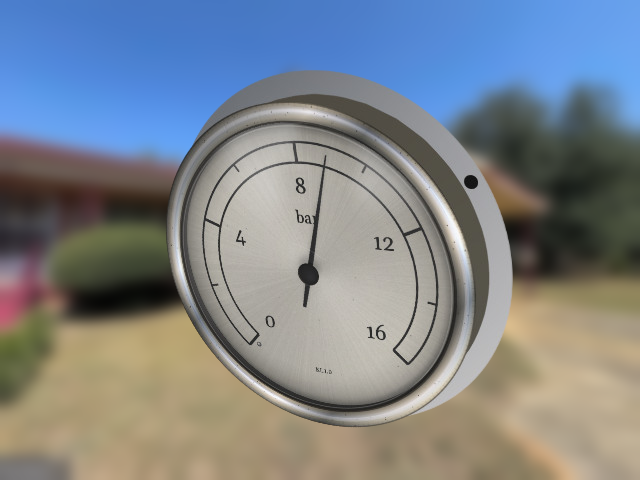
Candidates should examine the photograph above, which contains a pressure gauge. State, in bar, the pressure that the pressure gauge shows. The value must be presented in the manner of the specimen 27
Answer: 9
